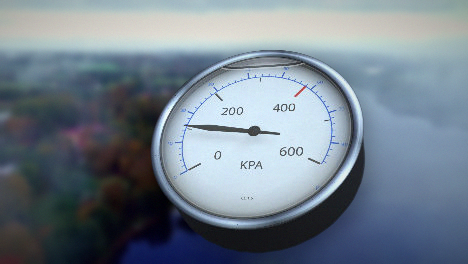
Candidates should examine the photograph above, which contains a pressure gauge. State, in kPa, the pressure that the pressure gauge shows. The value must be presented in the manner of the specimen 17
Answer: 100
